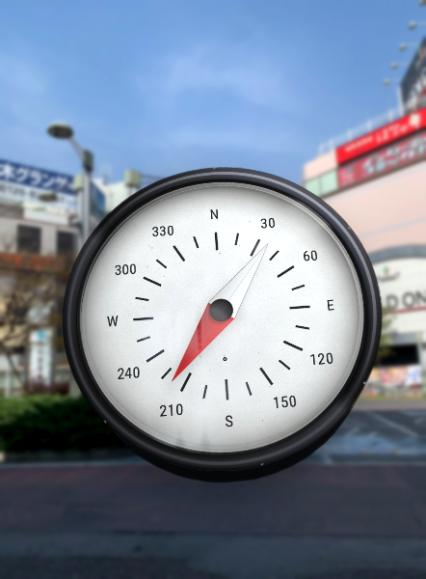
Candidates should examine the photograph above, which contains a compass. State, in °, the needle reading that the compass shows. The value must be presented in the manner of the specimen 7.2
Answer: 217.5
